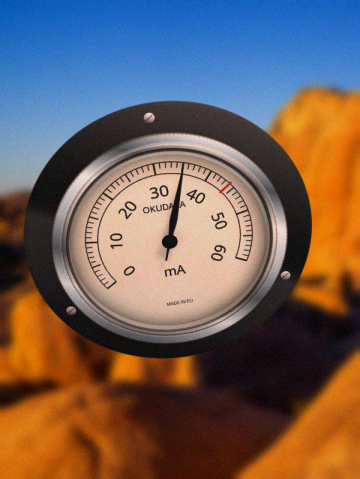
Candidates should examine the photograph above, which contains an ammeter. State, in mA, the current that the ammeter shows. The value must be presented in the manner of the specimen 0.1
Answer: 35
